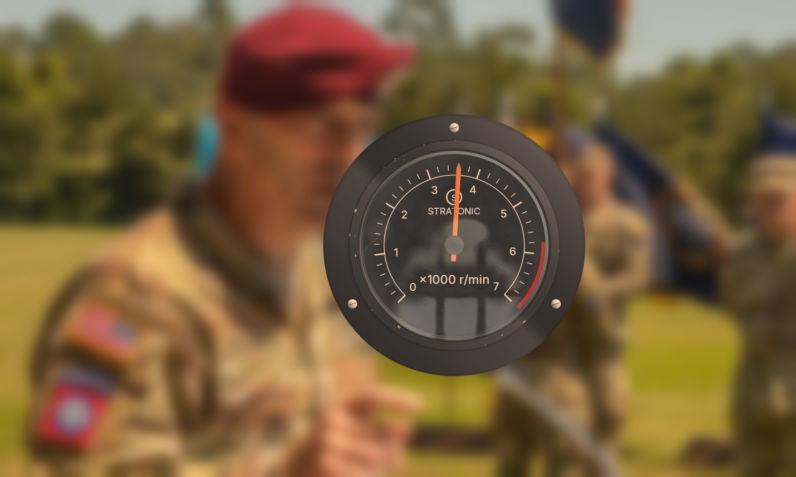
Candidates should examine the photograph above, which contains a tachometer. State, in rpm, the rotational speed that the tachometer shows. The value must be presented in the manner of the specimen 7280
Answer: 3600
